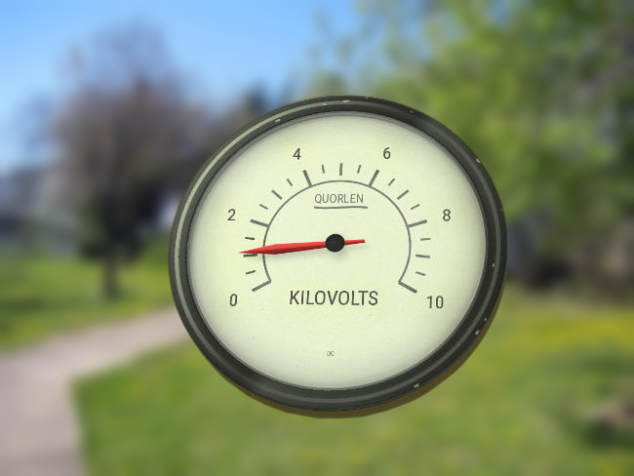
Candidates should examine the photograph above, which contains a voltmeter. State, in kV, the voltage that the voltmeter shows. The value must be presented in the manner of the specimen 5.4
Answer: 1
